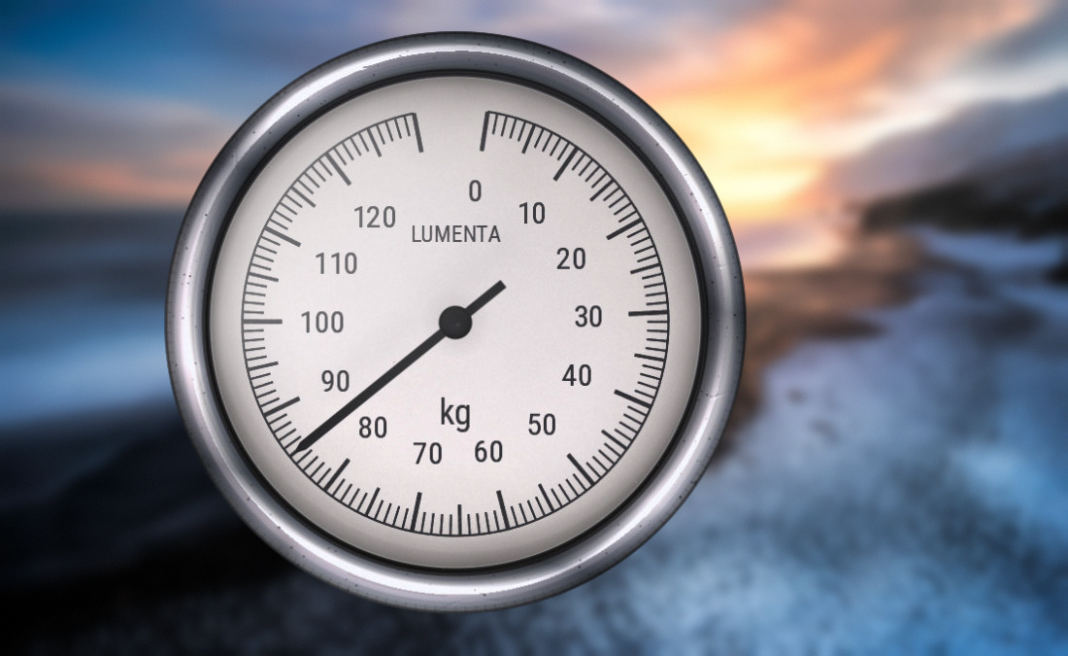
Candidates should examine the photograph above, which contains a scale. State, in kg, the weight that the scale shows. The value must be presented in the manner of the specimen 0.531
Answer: 85
